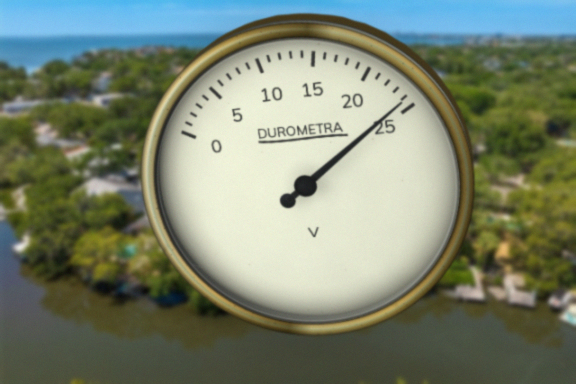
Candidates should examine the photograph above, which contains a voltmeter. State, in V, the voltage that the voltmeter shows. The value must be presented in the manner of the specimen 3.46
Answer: 24
